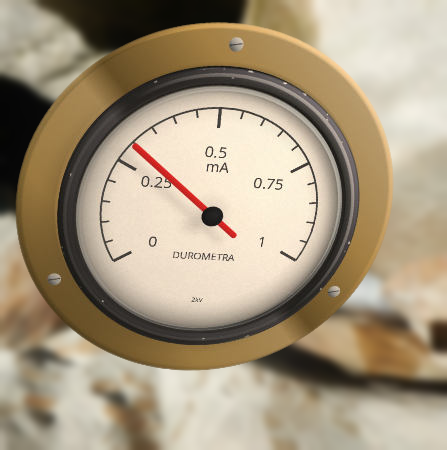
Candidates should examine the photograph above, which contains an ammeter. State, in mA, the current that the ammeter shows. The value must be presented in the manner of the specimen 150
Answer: 0.3
